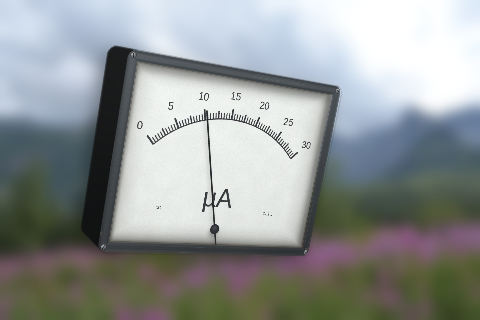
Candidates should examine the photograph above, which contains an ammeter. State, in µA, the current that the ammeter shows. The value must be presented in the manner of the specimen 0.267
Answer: 10
